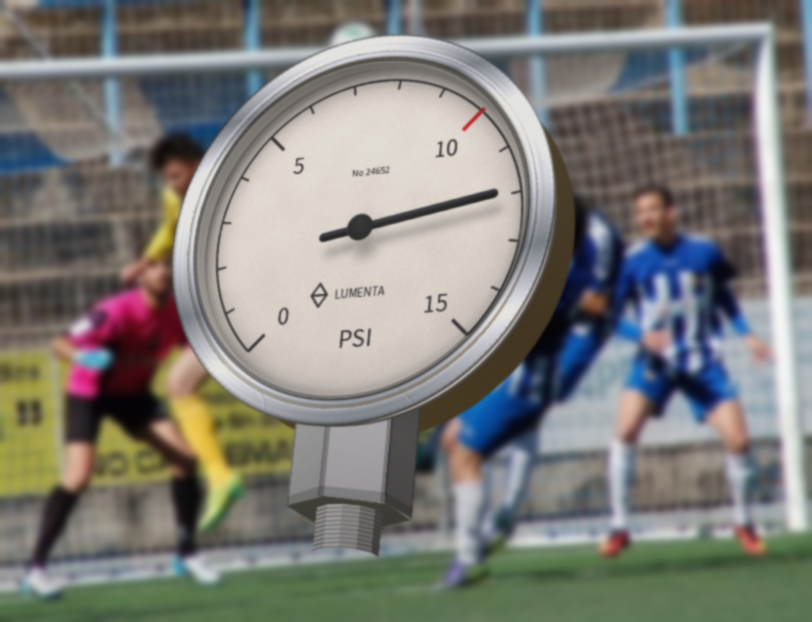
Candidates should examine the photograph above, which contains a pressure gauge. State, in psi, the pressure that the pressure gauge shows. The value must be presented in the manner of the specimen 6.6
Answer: 12
